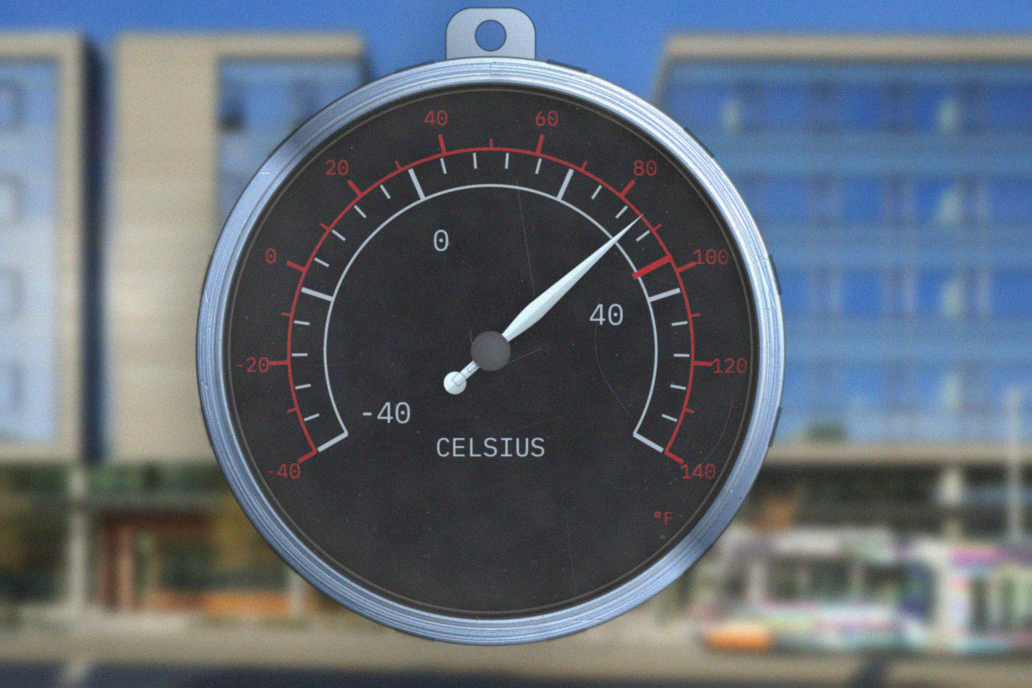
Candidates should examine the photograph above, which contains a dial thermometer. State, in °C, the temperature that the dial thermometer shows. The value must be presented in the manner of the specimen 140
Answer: 30
